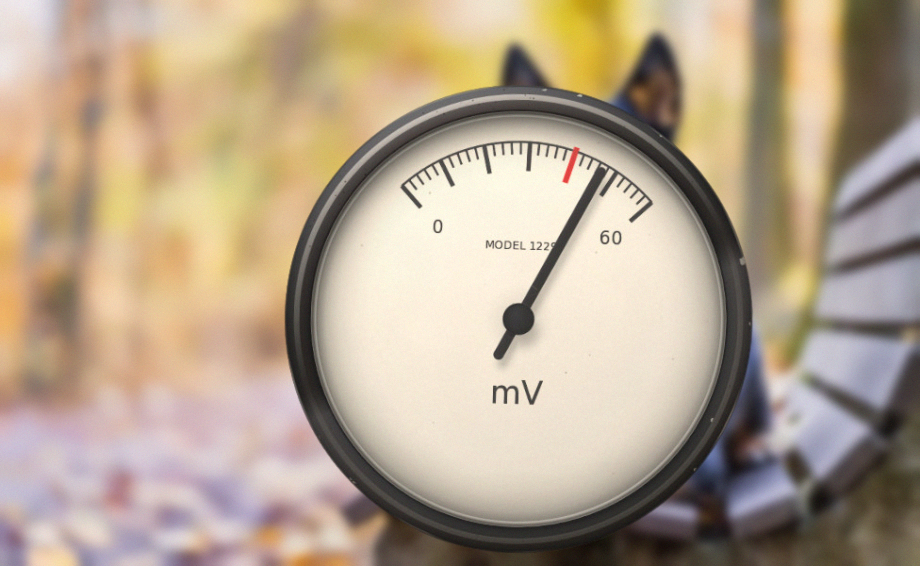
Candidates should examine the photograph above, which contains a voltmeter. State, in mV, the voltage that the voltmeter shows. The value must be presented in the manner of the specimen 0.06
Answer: 47
